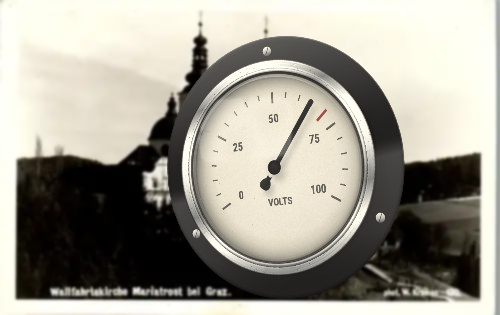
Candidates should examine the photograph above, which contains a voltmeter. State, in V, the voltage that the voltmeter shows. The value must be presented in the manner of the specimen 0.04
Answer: 65
